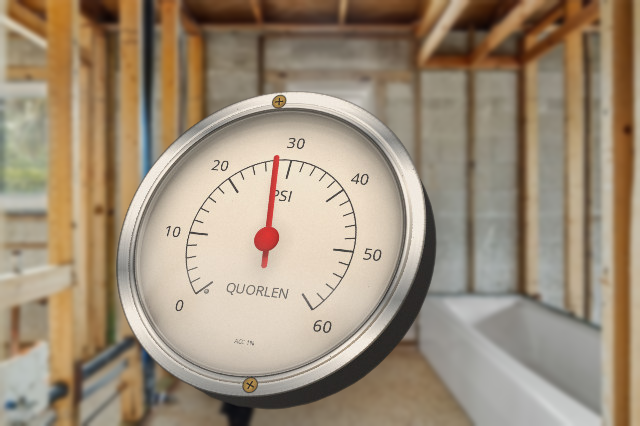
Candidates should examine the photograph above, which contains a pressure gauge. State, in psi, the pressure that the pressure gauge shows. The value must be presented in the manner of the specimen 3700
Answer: 28
